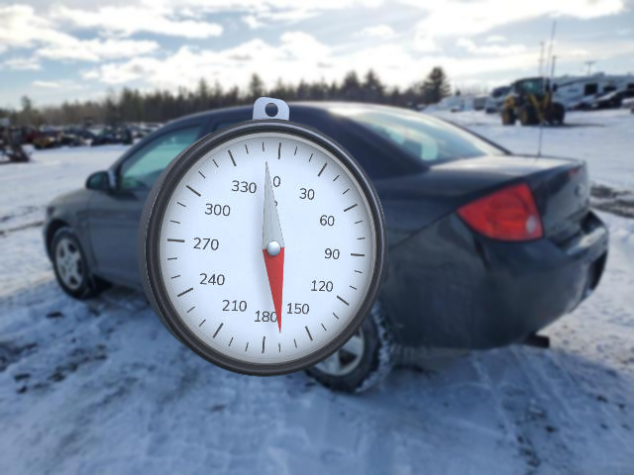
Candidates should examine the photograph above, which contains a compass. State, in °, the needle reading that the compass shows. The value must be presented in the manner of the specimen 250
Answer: 170
